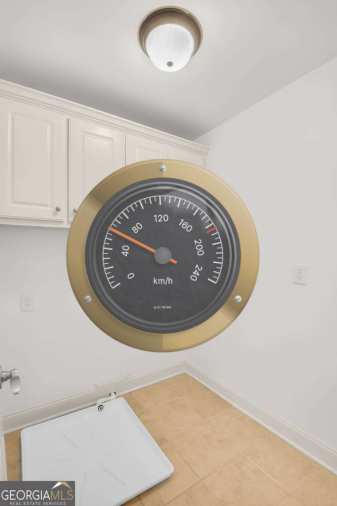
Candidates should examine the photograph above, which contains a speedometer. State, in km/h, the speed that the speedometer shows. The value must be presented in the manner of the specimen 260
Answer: 60
